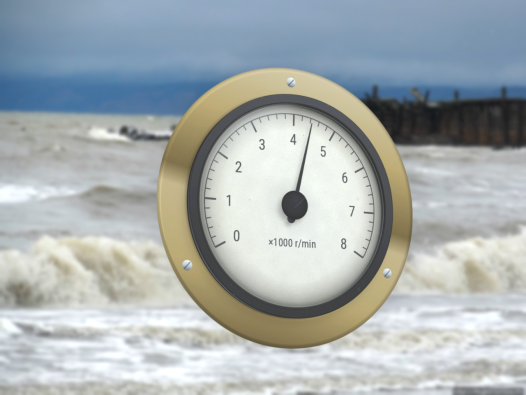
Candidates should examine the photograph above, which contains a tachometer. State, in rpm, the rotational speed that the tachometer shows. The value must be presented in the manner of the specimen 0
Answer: 4400
